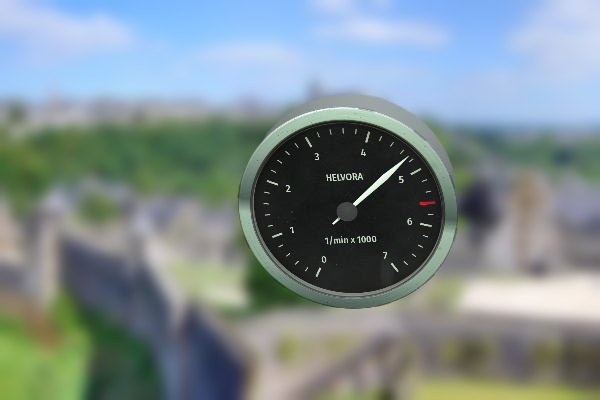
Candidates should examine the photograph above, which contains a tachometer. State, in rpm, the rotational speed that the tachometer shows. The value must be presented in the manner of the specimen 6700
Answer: 4700
